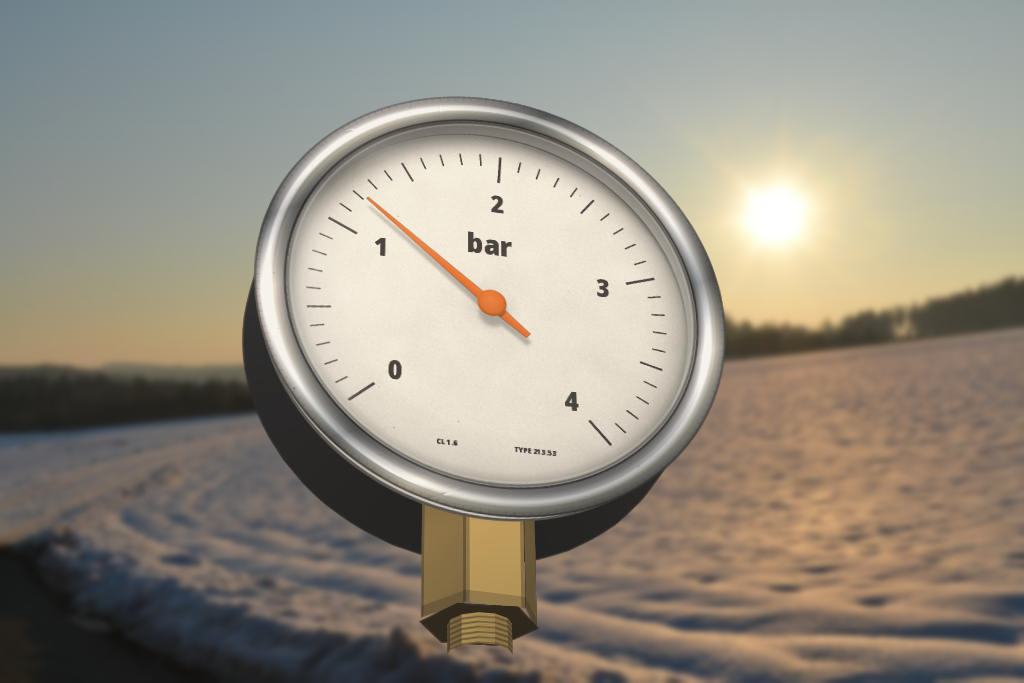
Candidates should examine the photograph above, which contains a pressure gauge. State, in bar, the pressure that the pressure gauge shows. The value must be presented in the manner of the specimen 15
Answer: 1.2
